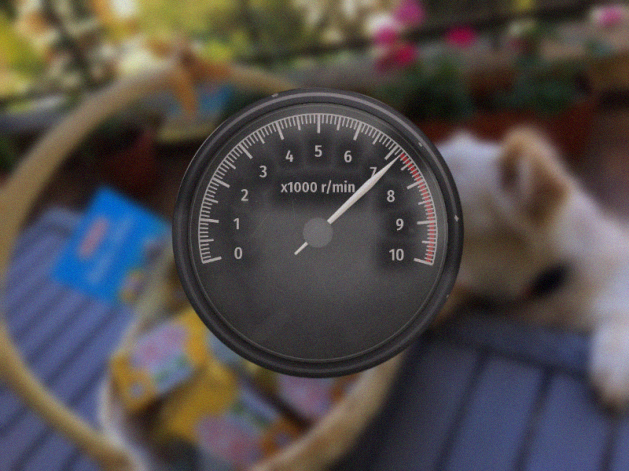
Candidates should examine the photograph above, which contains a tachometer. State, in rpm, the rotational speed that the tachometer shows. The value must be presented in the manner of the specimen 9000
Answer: 7200
